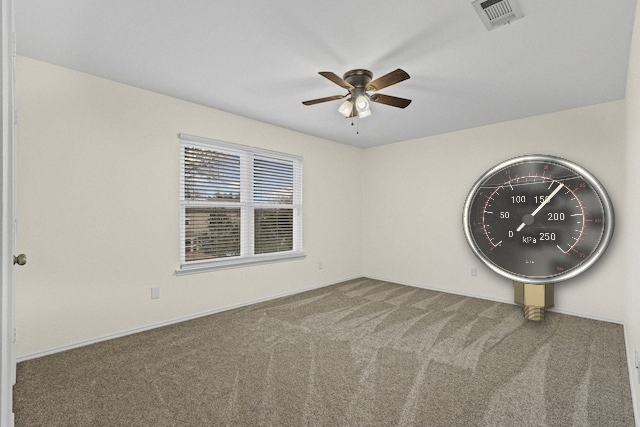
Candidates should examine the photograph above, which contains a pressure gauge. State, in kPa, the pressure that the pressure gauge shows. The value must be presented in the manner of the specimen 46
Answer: 160
